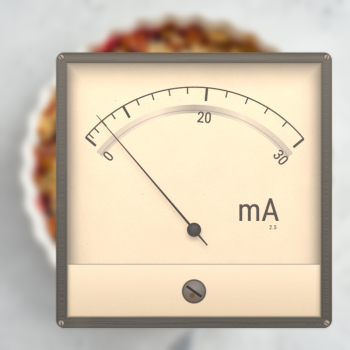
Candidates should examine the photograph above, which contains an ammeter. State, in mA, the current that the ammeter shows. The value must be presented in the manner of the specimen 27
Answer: 6
